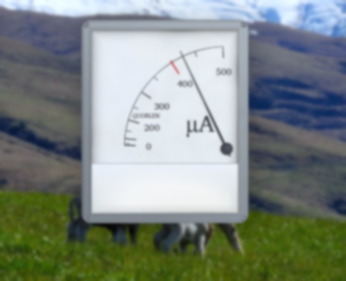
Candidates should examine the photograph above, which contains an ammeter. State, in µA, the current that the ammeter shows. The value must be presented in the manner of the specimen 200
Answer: 425
